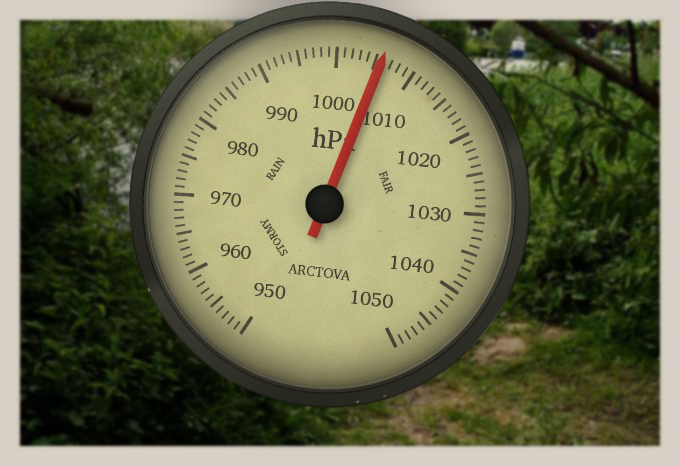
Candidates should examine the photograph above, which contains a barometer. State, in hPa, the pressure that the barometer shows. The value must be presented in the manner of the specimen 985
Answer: 1006
